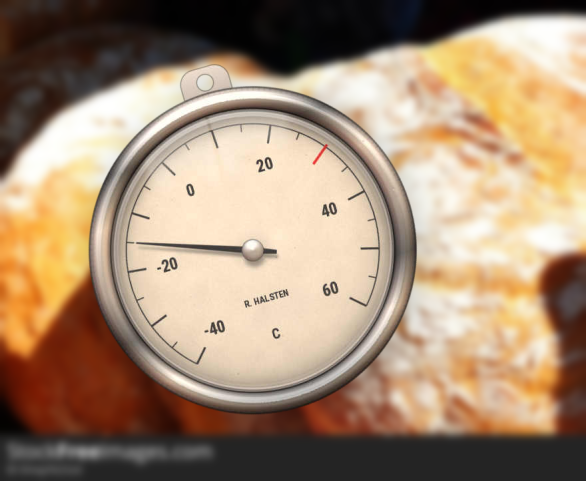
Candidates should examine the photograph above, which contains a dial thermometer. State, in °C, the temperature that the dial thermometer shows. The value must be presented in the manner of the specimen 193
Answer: -15
